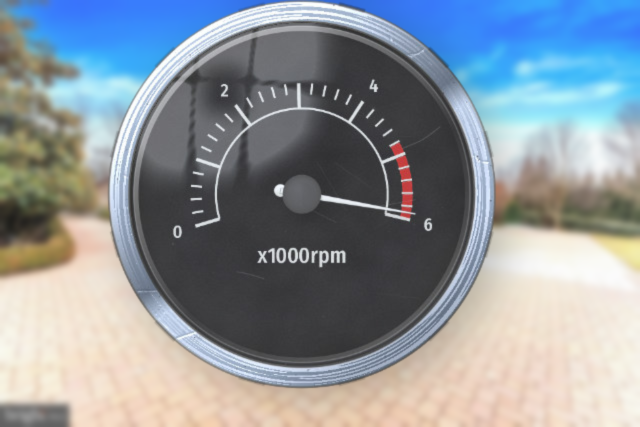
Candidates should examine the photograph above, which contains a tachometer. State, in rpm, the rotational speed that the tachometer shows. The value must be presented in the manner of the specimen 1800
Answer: 5900
